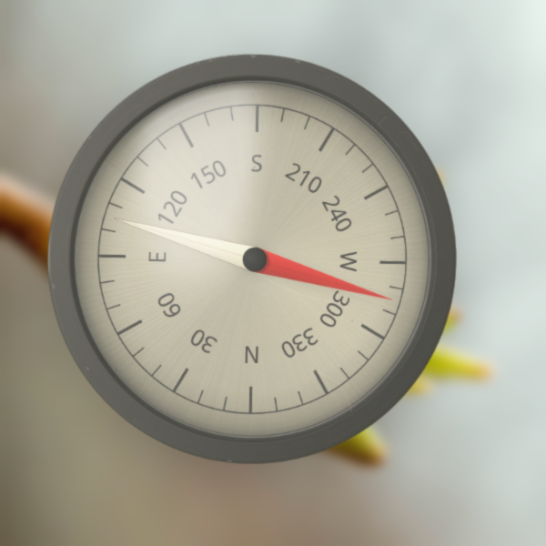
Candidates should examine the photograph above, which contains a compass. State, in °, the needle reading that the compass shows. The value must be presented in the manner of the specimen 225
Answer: 285
